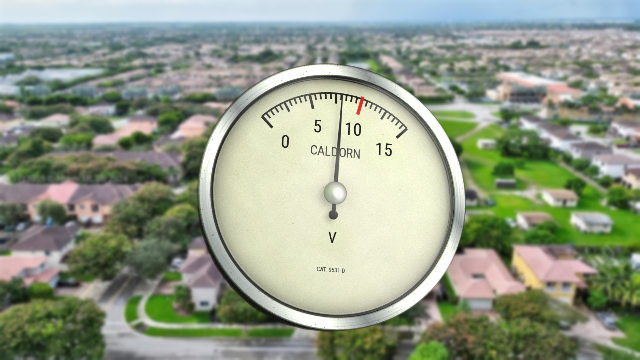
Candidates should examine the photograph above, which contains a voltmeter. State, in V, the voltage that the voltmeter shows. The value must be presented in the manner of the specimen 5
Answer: 8
